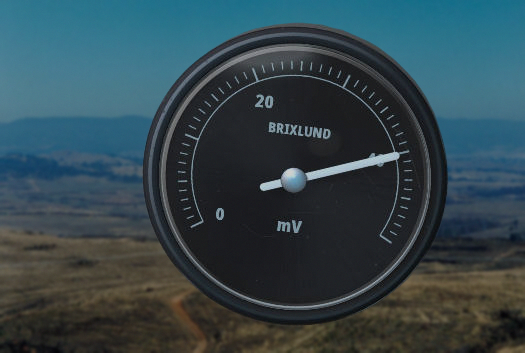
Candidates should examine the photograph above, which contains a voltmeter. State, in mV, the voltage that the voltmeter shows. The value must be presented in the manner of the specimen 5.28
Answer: 40
